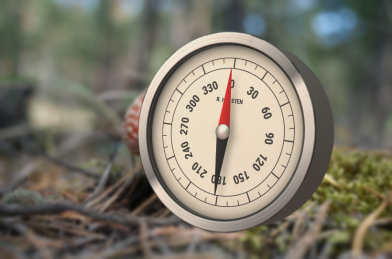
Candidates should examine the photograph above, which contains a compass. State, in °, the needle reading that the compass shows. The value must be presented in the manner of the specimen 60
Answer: 0
